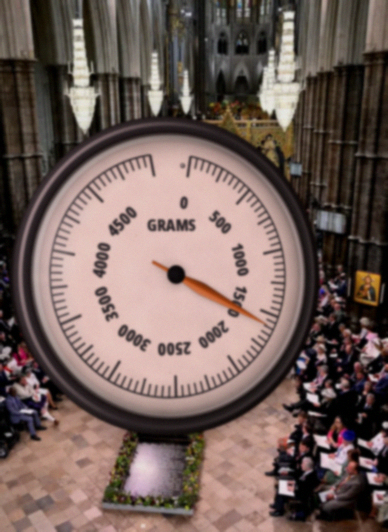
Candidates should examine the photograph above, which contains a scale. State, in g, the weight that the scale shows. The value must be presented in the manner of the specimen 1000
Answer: 1600
